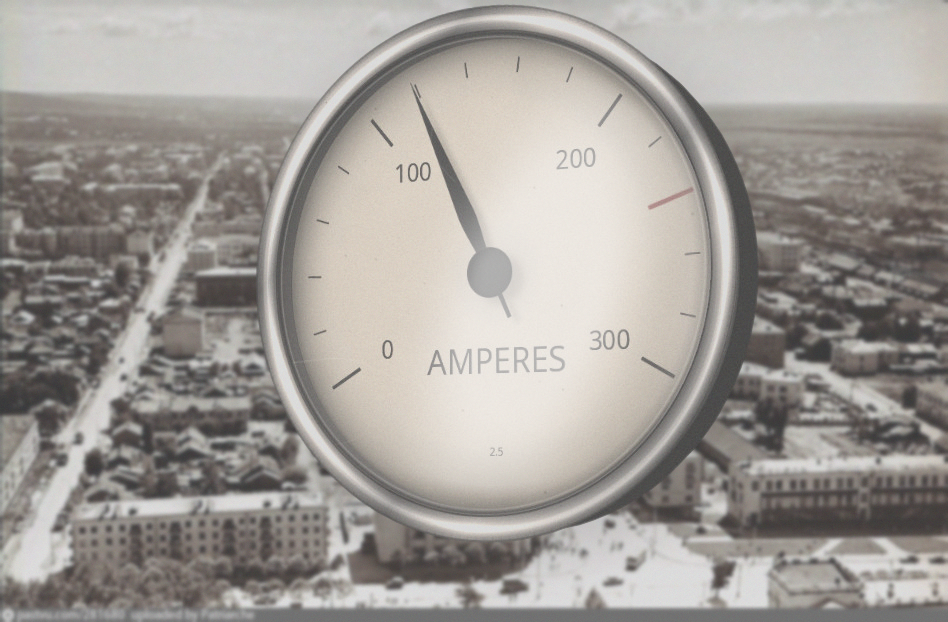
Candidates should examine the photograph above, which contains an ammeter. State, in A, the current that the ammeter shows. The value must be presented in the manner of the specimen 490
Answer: 120
